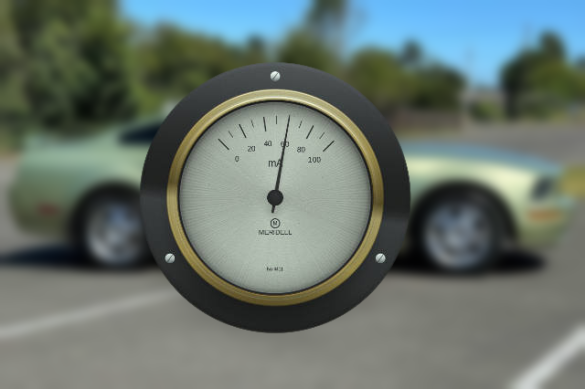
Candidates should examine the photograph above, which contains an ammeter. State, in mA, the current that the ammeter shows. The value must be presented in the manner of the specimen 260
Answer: 60
